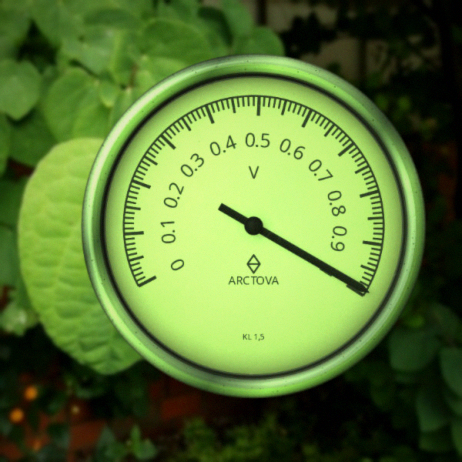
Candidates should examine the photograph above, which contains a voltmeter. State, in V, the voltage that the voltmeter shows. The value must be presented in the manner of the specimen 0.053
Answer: 0.99
